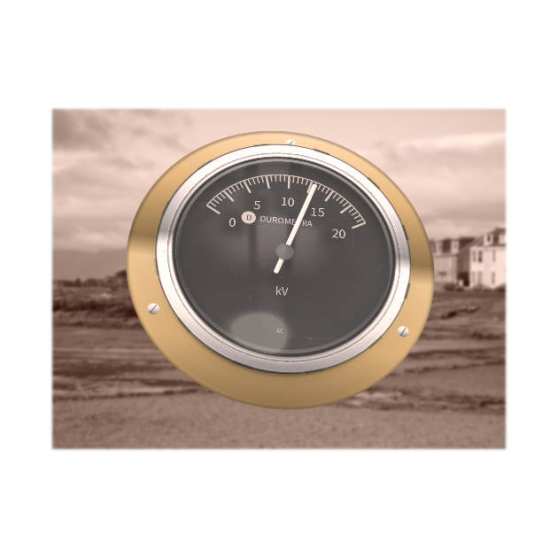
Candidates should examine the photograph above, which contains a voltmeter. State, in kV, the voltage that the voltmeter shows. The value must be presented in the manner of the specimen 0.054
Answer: 13
